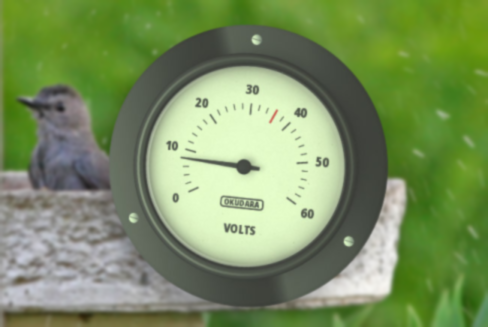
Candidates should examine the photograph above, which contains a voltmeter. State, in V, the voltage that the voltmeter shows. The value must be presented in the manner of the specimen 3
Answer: 8
